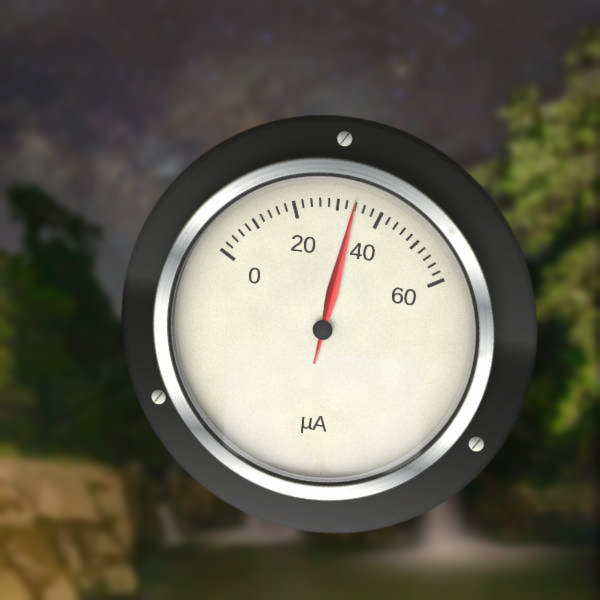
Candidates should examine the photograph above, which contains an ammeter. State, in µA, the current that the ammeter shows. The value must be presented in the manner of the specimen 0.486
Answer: 34
